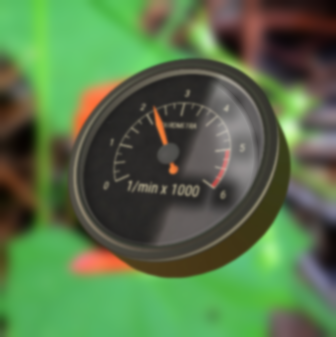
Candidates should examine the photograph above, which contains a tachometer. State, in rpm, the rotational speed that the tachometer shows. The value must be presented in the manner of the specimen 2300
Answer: 2250
